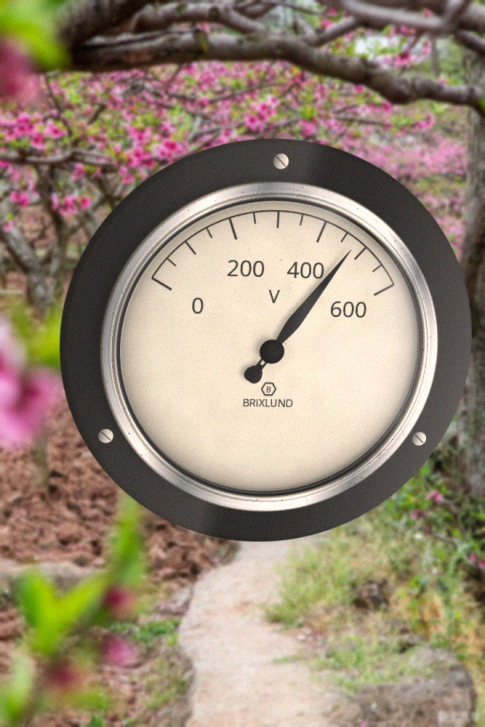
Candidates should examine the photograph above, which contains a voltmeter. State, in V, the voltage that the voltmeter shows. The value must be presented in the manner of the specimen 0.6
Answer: 475
